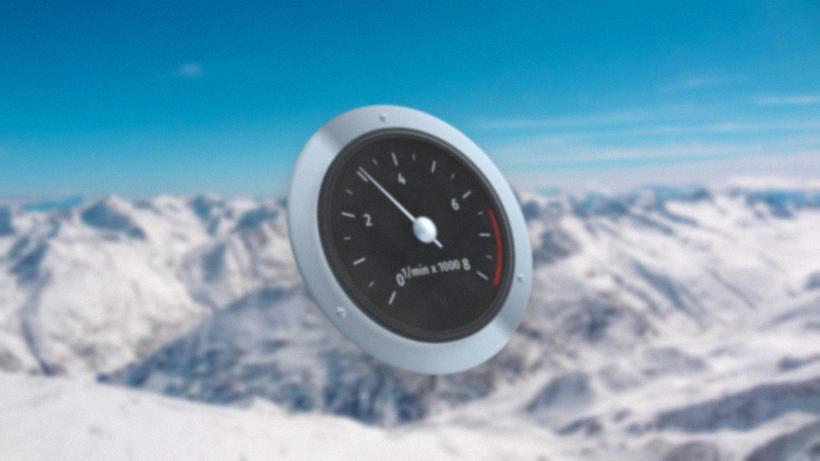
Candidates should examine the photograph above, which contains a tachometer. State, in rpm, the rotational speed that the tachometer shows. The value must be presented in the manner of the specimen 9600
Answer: 3000
